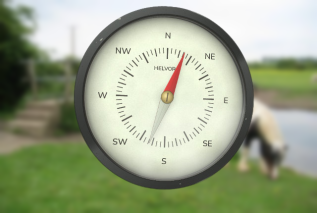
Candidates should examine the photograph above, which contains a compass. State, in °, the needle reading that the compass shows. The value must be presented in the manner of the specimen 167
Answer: 20
